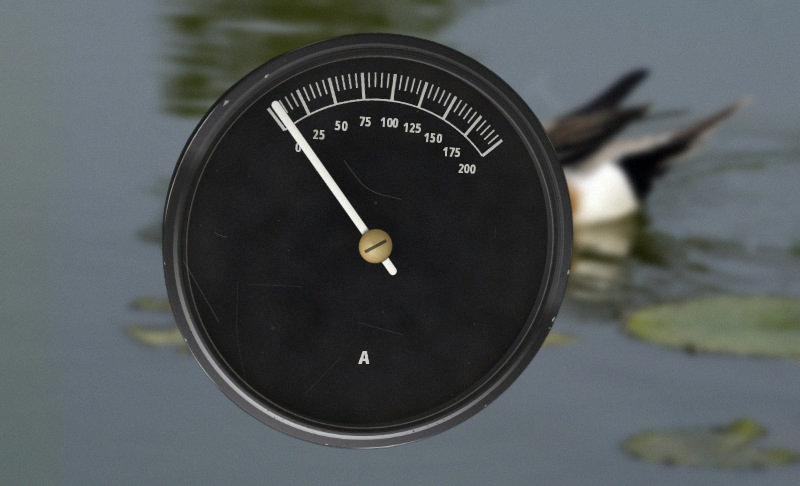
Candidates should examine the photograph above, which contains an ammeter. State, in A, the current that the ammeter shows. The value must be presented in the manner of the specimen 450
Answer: 5
